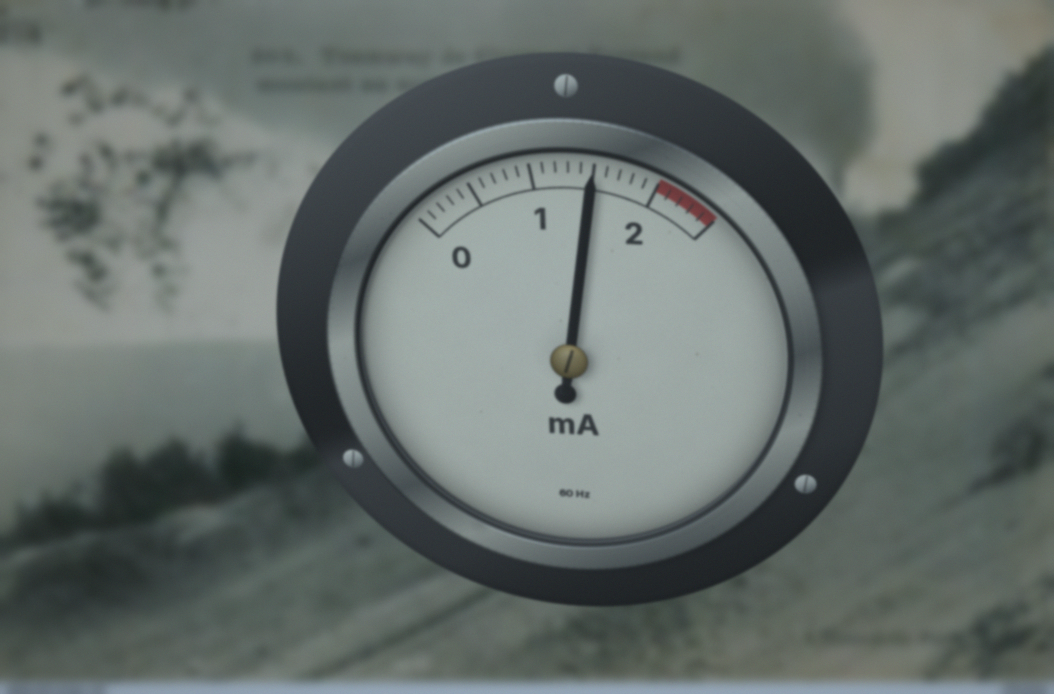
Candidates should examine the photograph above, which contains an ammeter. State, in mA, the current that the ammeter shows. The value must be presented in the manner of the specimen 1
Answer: 1.5
